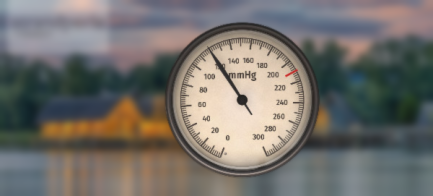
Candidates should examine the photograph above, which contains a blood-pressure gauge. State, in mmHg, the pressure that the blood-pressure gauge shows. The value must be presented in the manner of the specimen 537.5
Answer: 120
